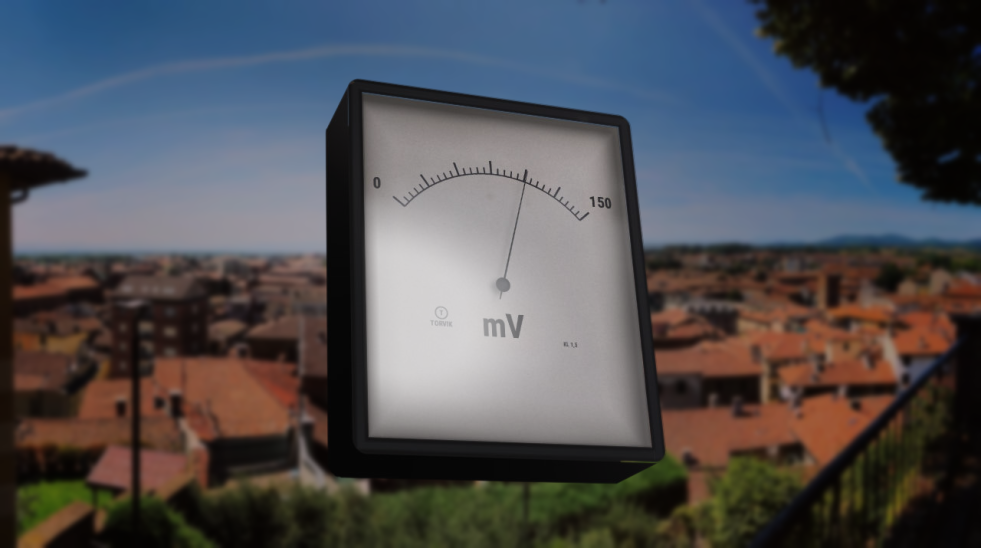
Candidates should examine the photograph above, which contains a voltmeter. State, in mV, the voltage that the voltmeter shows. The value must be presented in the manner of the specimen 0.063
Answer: 100
